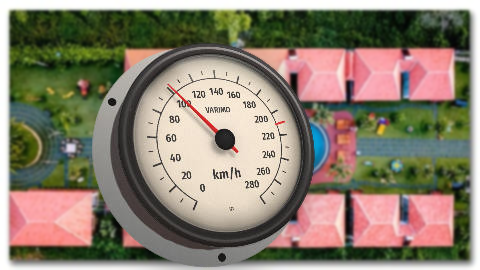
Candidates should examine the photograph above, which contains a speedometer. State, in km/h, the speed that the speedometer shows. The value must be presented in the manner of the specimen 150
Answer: 100
